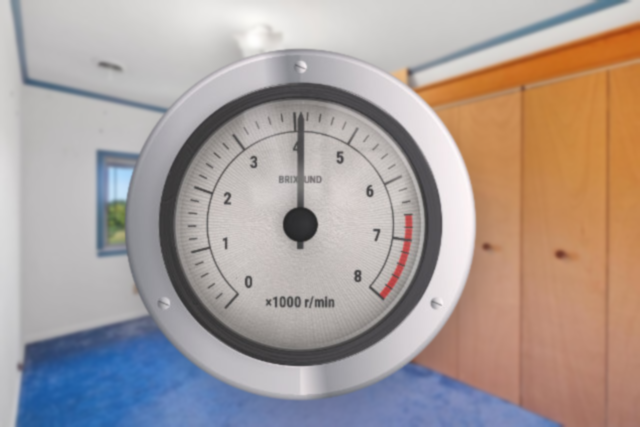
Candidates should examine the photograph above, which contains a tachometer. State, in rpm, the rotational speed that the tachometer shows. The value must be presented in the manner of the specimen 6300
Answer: 4100
